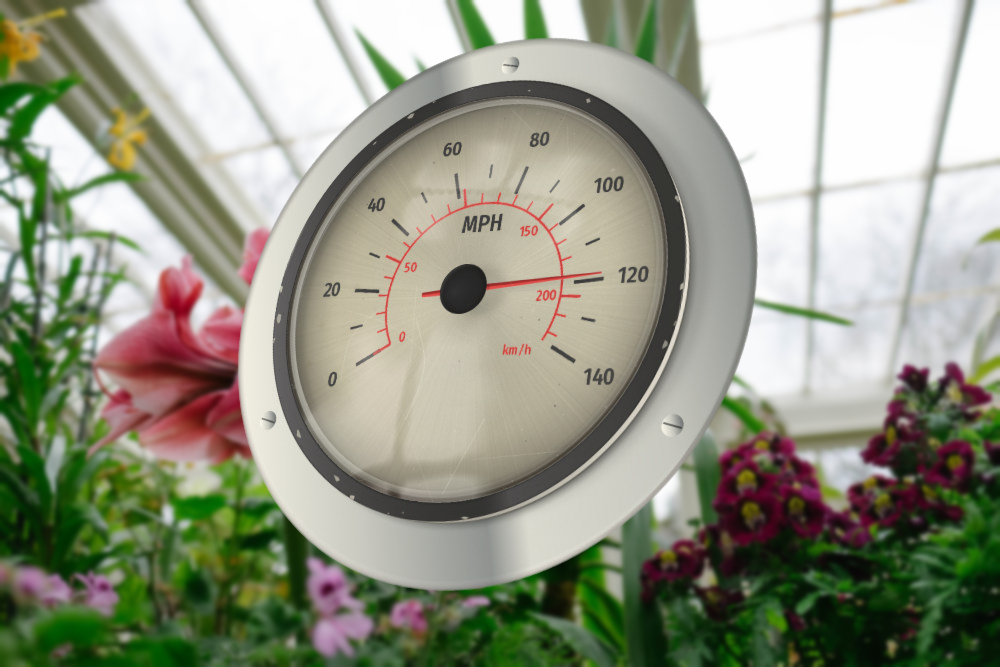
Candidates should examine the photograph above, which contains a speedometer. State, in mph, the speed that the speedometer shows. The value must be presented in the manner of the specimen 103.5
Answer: 120
